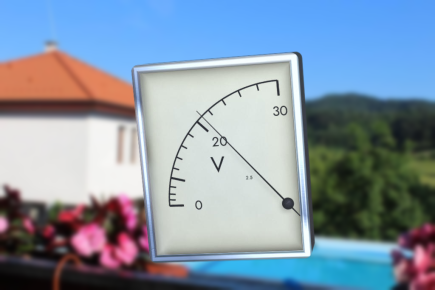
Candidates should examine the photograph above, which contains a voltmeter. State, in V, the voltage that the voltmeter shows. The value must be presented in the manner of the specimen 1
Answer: 21
